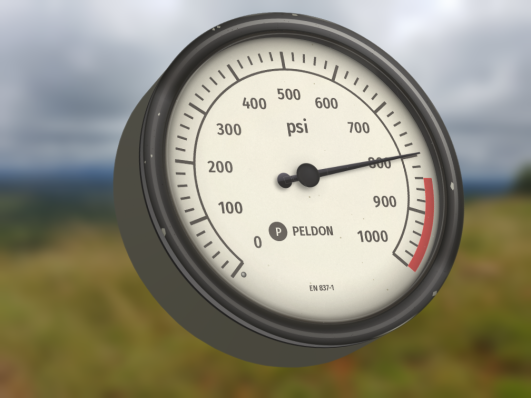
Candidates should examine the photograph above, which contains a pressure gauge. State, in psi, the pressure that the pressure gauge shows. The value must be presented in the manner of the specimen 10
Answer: 800
